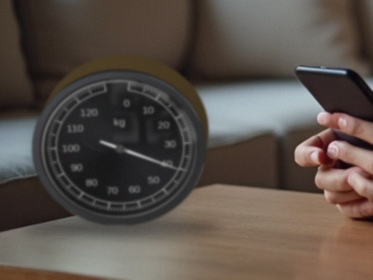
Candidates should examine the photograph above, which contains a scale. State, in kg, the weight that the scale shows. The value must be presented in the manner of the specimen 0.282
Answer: 40
